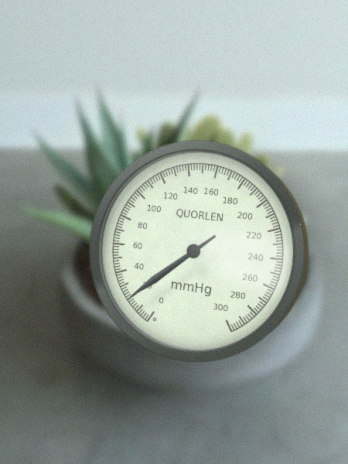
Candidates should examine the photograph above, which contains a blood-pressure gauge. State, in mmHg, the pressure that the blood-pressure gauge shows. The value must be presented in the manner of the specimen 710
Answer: 20
